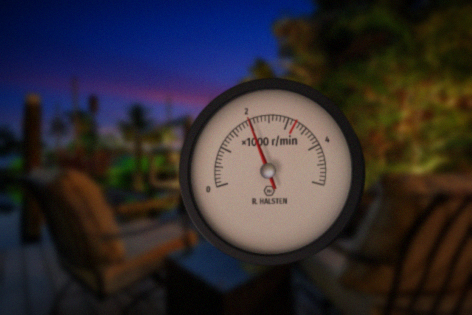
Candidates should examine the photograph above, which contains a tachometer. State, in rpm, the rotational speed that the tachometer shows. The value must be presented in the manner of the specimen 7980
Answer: 2000
